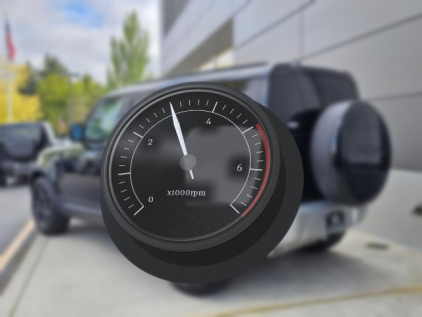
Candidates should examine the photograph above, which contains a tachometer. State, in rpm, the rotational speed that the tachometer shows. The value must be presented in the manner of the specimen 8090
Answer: 3000
